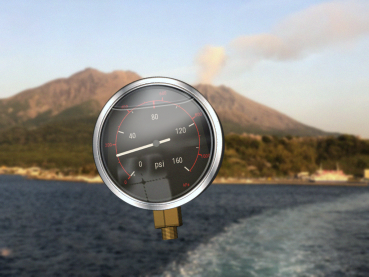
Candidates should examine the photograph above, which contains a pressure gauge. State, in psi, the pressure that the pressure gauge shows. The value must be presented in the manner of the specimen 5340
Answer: 20
